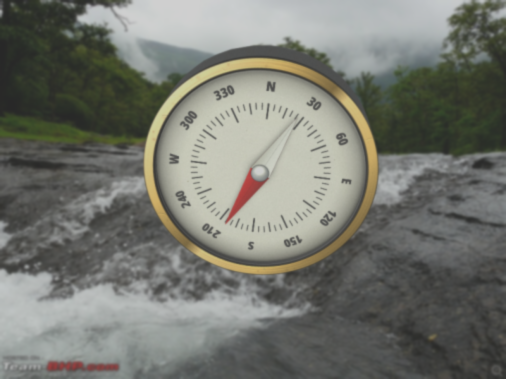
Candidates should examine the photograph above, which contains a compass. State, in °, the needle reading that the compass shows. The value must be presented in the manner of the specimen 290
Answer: 205
